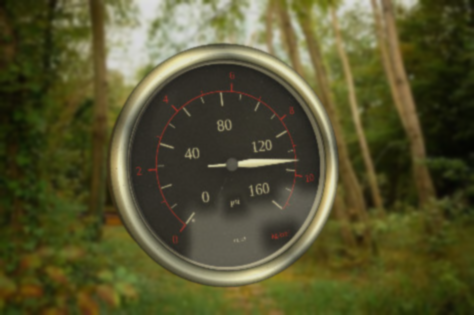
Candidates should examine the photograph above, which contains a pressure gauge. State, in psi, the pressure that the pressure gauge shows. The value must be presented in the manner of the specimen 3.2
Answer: 135
